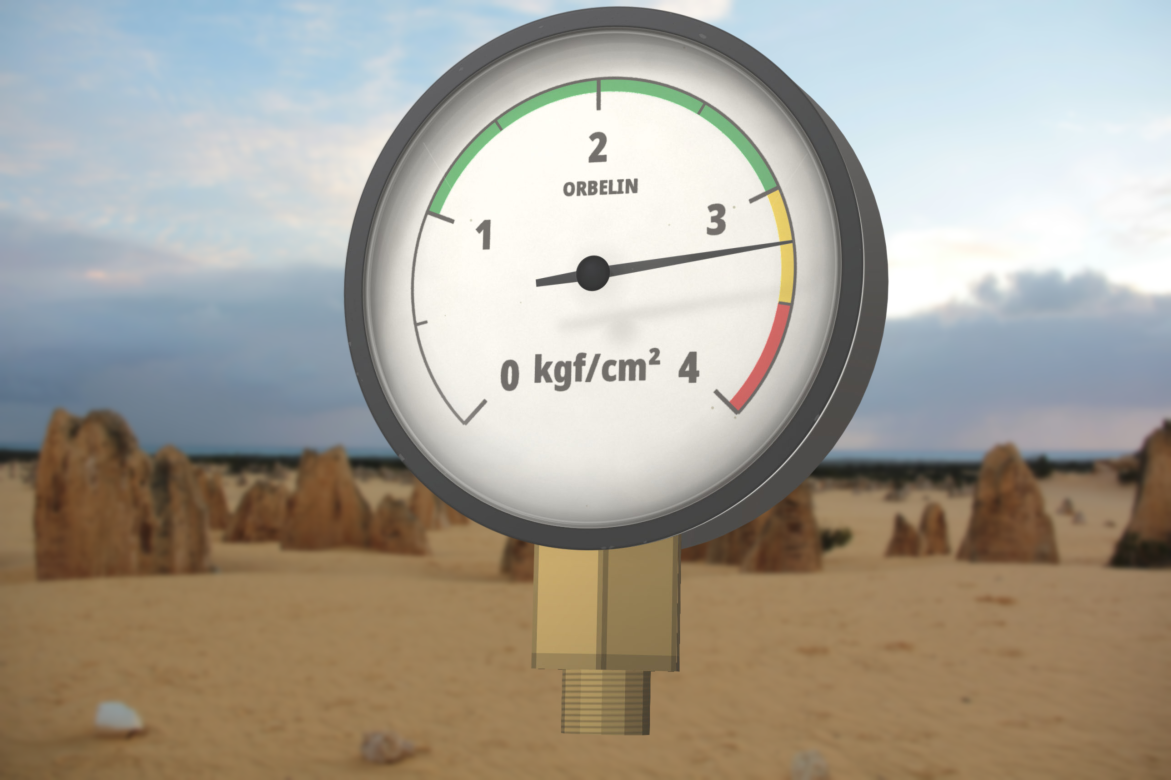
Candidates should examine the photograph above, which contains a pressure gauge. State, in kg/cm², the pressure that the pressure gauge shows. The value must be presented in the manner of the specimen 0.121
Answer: 3.25
